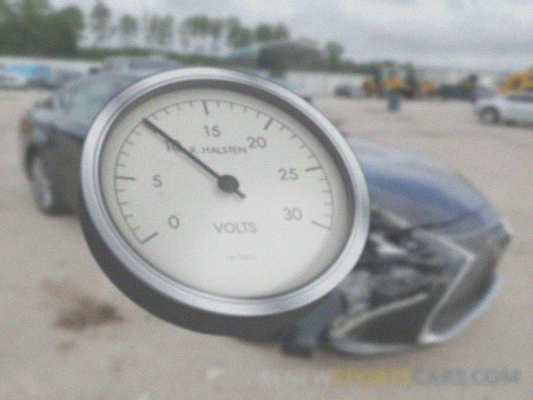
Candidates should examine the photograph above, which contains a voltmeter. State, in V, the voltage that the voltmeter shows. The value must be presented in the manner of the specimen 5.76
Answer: 10
